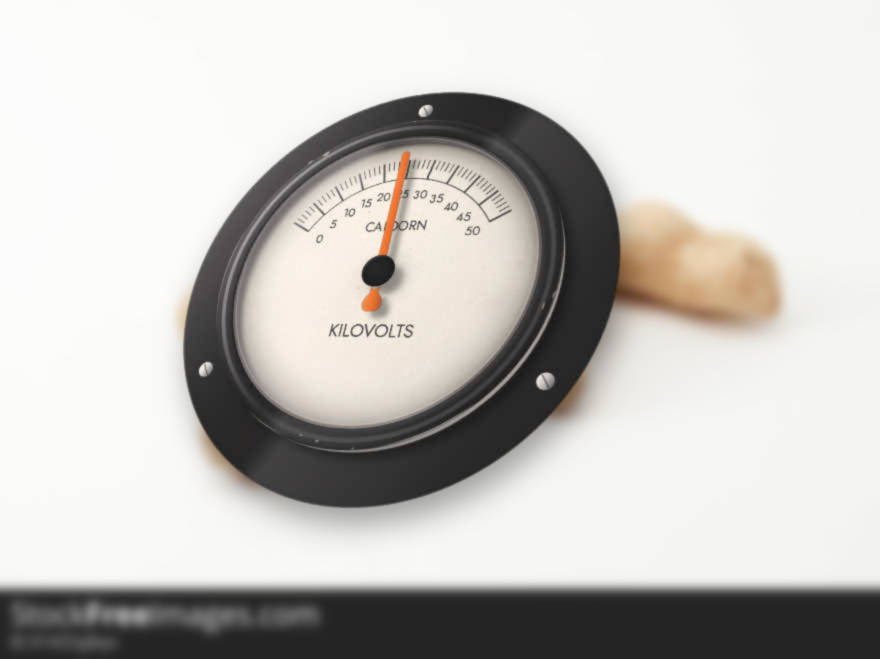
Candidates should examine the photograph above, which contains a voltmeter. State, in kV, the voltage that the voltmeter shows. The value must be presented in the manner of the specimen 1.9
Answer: 25
